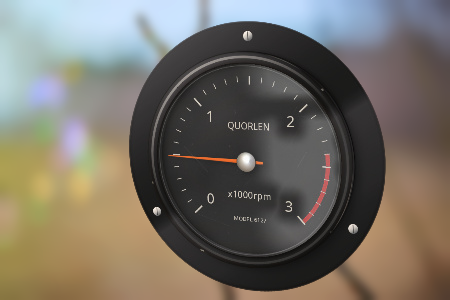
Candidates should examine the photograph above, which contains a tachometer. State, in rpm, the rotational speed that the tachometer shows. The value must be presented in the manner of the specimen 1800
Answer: 500
